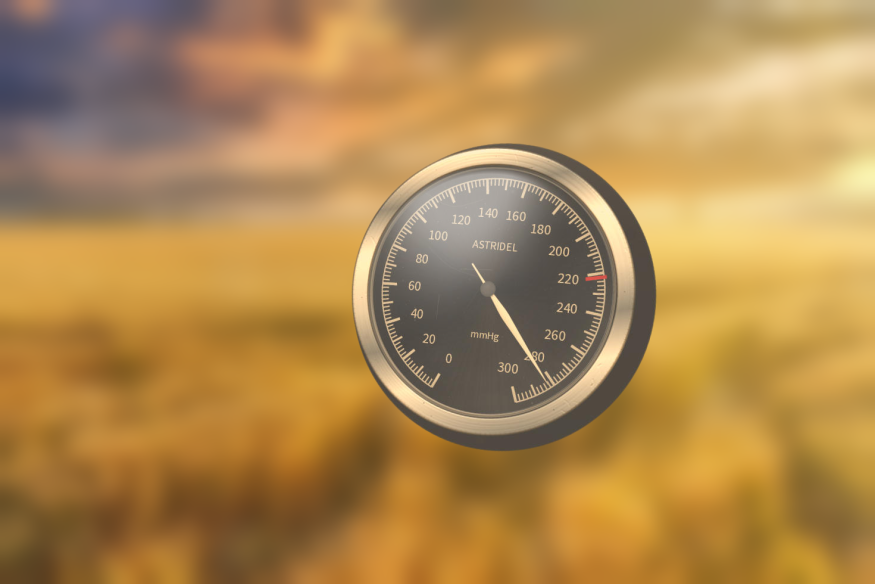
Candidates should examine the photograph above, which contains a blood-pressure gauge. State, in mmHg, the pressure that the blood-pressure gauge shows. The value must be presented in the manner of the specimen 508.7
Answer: 282
